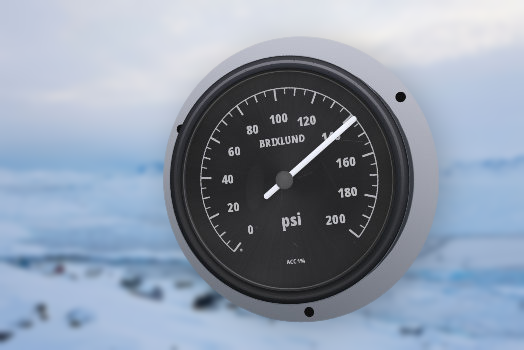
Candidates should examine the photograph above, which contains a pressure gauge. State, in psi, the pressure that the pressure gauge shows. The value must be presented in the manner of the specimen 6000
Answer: 142.5
